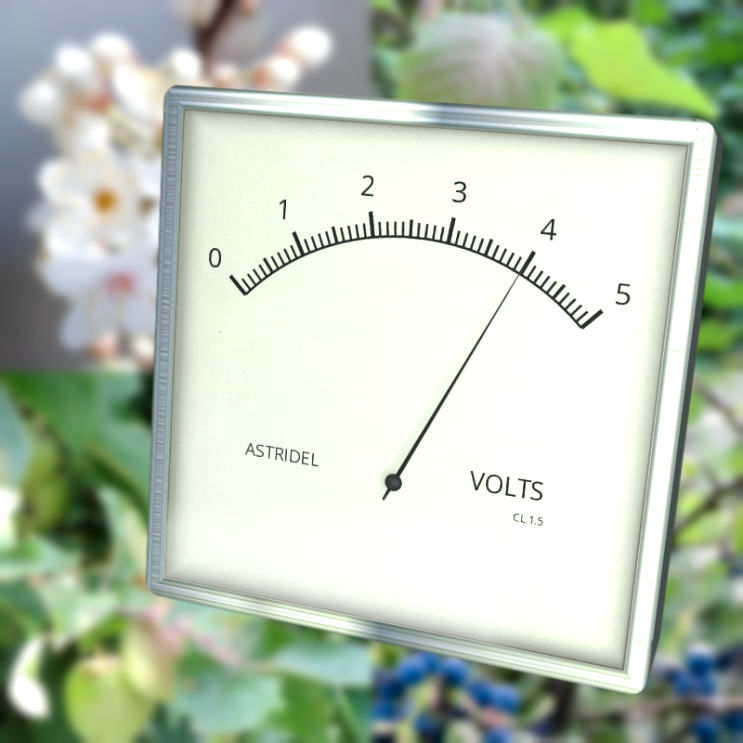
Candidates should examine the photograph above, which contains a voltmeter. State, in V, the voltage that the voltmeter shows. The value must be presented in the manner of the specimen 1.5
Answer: 4
